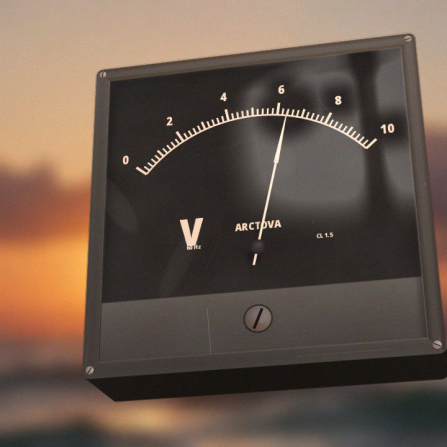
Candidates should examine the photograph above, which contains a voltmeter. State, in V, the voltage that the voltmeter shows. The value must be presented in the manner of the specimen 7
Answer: 6.4
